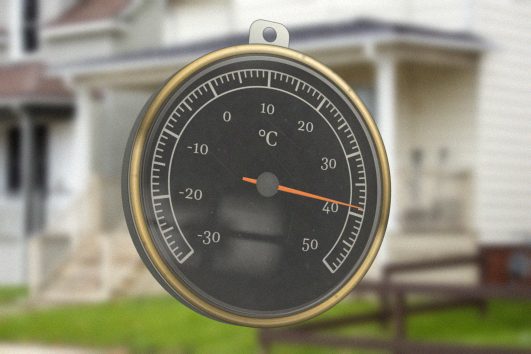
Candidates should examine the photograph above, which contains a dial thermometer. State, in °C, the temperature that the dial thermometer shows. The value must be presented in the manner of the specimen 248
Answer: 39
